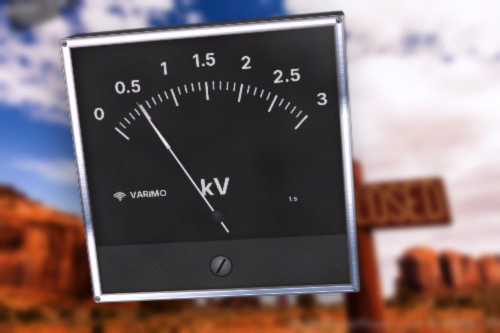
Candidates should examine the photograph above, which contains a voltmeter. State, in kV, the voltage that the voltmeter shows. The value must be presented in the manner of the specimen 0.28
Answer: 0.5
